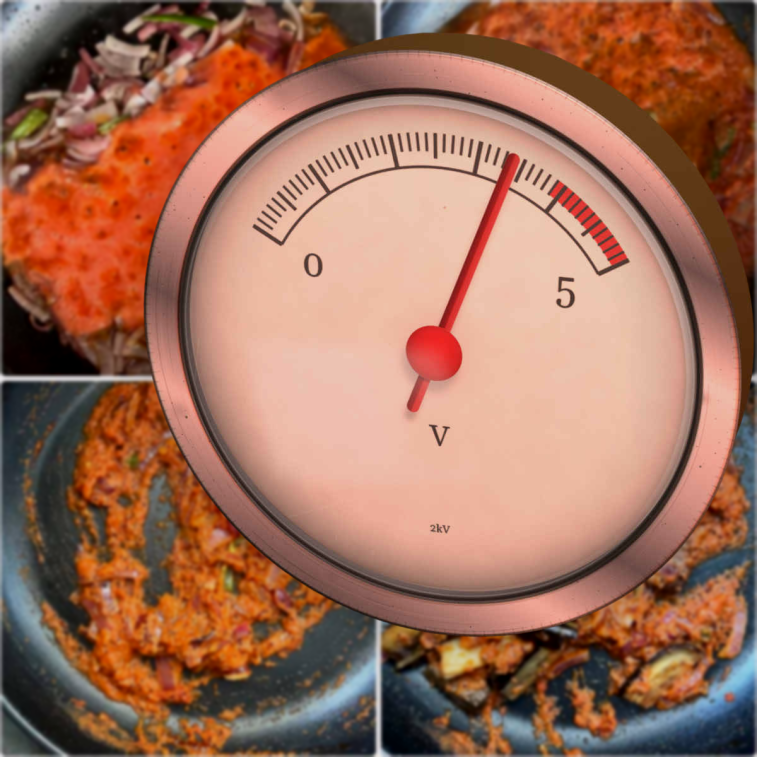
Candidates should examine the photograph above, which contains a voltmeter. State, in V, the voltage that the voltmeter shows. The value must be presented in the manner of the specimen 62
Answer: 3.4
